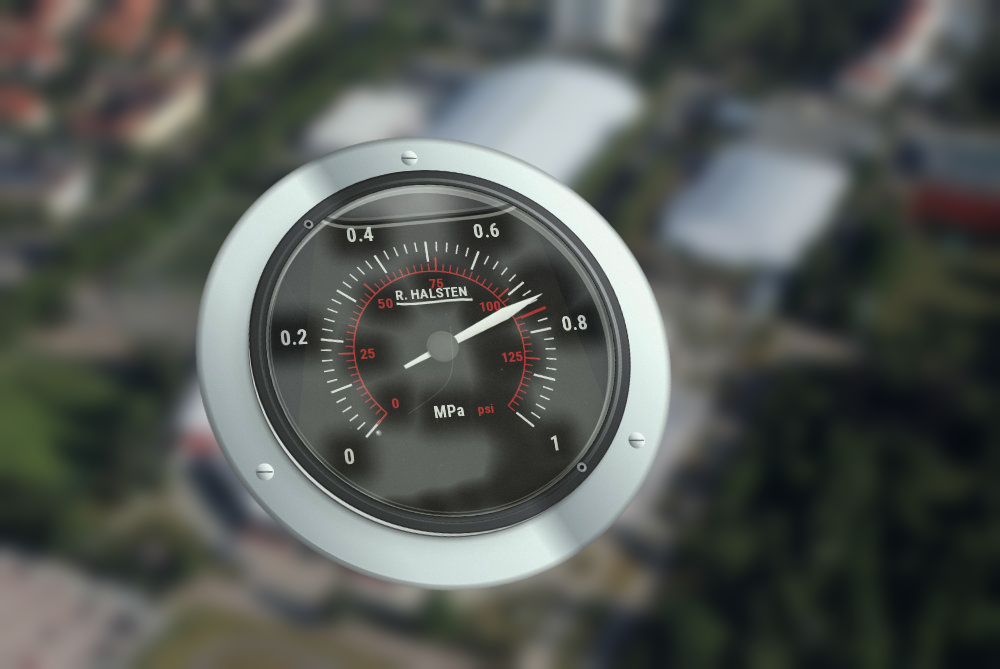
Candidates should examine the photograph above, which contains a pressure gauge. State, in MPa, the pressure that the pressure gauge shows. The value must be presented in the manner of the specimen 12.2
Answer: 0.74
